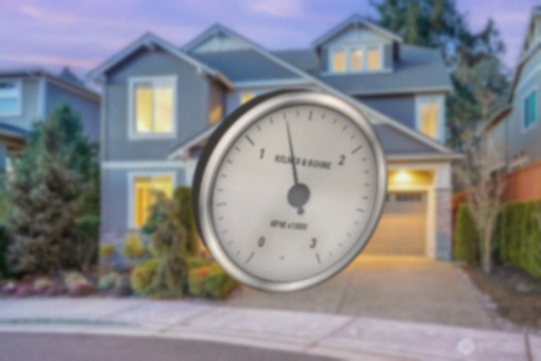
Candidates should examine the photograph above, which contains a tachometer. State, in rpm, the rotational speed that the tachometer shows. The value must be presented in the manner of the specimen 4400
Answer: 1300
